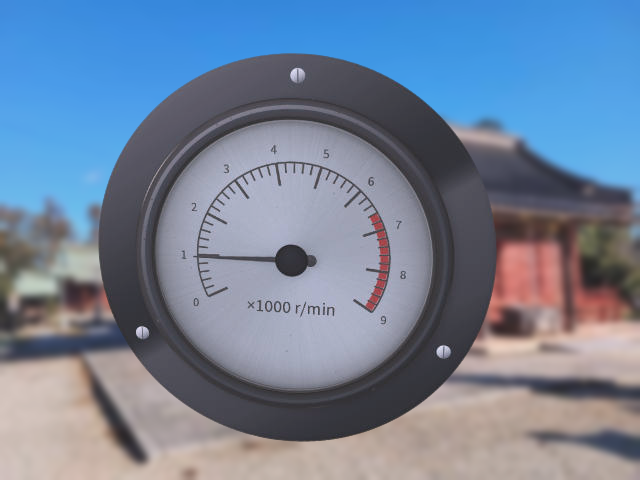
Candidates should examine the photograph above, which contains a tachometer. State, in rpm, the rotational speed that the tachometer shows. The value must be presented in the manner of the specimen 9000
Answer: 1000
